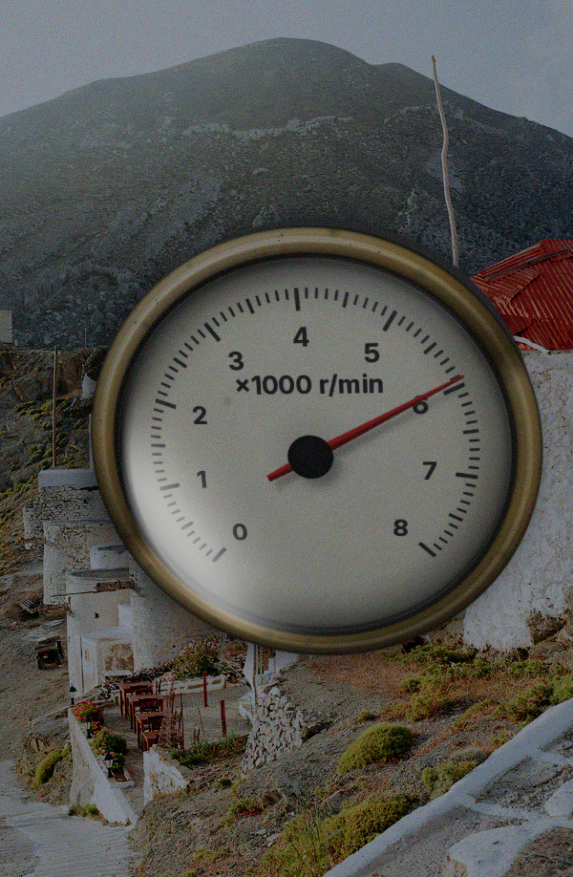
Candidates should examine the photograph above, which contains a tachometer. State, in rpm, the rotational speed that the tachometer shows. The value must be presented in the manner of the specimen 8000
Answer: 5900
